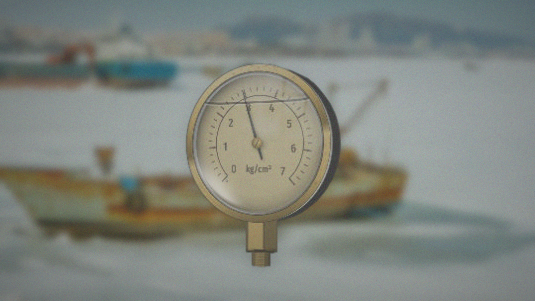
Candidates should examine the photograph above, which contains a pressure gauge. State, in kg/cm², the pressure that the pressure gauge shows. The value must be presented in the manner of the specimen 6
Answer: 3
